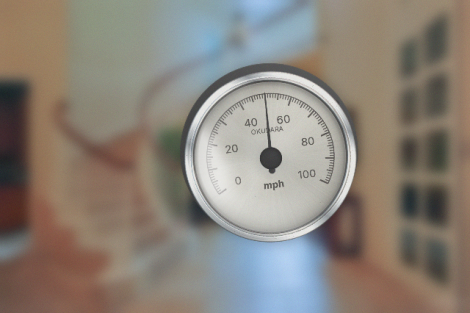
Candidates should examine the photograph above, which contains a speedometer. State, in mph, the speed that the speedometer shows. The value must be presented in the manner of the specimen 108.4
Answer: 50
